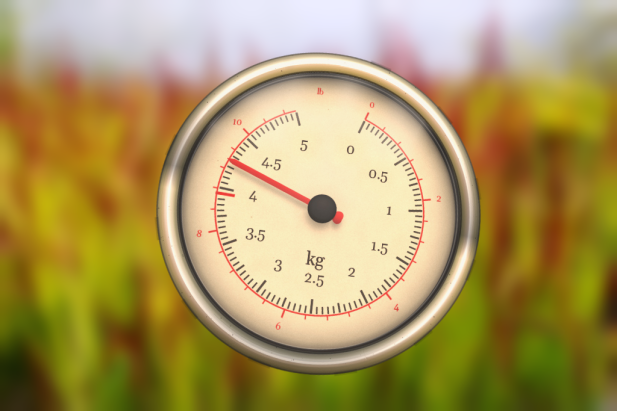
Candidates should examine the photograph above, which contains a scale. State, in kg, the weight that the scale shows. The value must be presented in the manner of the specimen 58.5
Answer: 4.25
